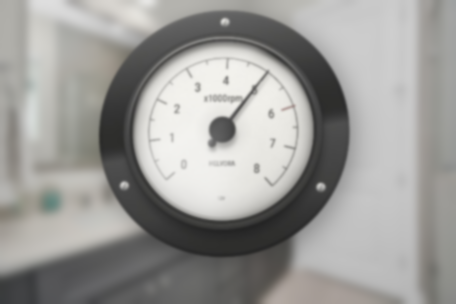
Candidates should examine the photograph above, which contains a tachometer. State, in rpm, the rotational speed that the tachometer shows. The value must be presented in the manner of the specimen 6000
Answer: 5000
